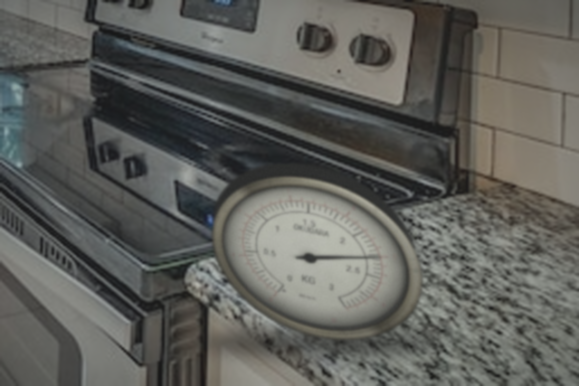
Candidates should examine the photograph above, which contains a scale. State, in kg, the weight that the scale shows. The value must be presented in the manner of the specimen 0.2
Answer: 2.25
